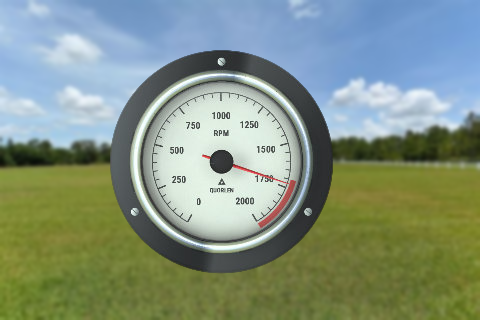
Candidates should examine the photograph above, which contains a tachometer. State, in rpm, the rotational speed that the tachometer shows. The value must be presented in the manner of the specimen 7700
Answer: 1725
